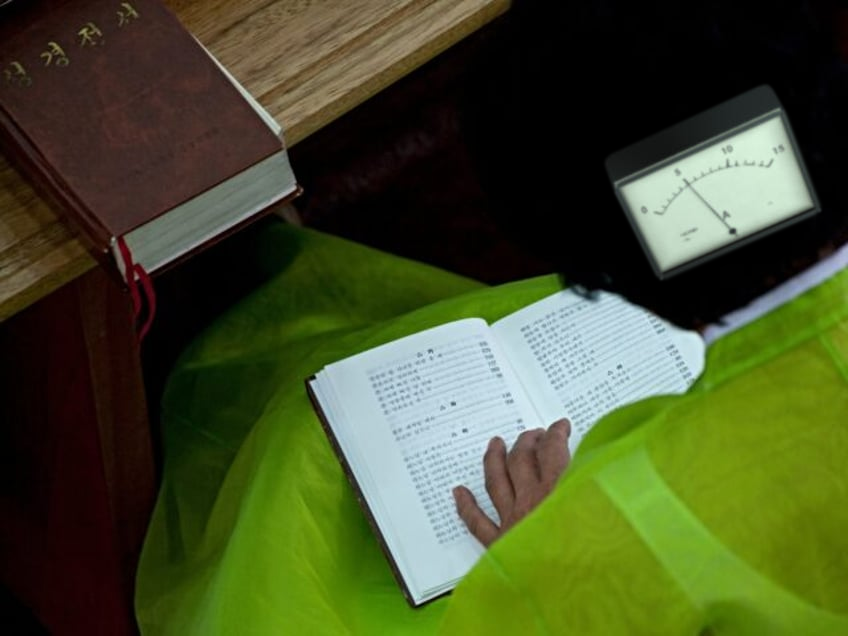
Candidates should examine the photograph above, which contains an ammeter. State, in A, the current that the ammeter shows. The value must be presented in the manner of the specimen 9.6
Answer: 5
